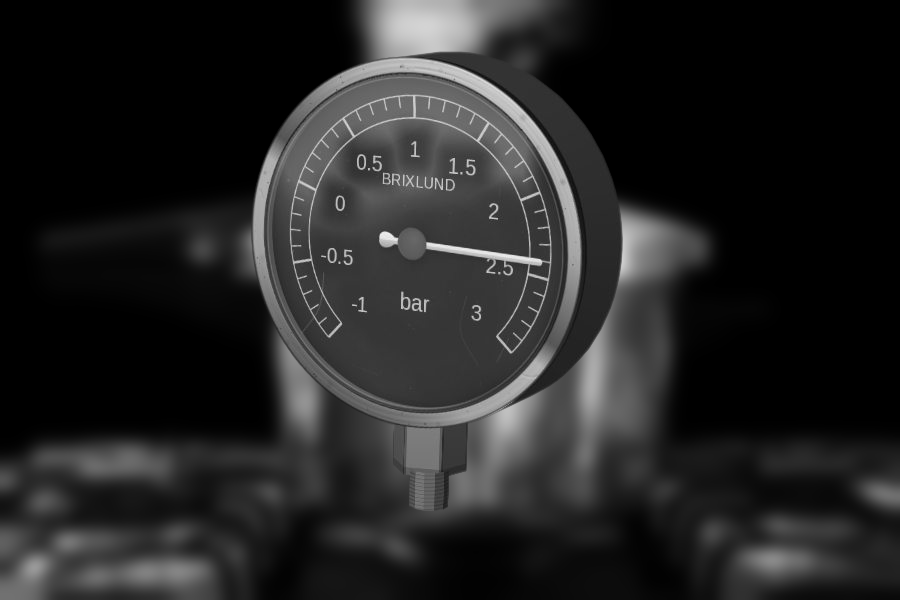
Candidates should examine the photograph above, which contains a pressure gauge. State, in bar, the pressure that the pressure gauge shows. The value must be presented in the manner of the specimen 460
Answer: 2.4
